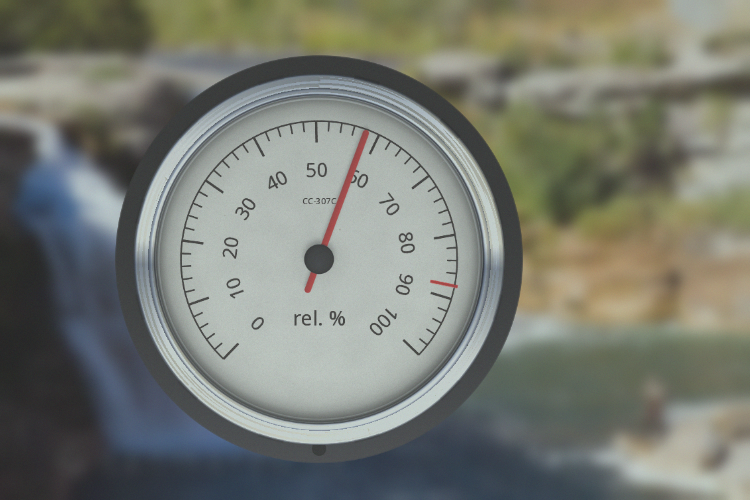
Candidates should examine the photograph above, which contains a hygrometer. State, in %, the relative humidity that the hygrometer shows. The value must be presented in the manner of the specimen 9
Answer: 58
